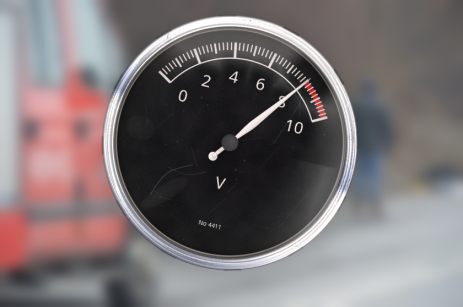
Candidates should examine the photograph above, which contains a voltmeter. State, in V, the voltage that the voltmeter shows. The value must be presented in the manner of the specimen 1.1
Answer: 8
